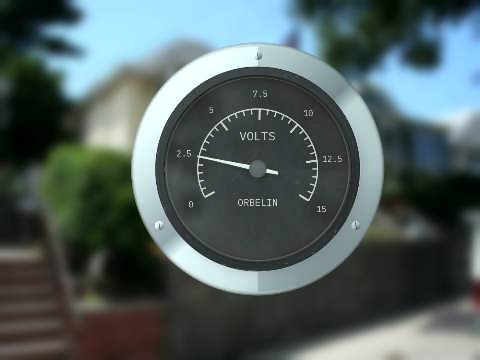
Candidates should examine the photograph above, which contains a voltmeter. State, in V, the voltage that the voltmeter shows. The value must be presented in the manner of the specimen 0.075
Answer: 2.5
